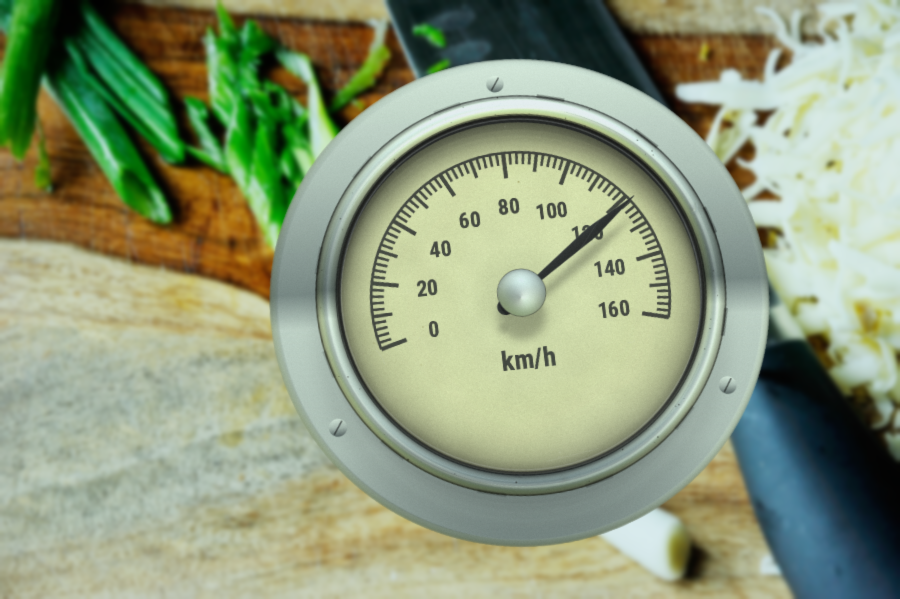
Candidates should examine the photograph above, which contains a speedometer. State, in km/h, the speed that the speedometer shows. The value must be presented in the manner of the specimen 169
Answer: 122
